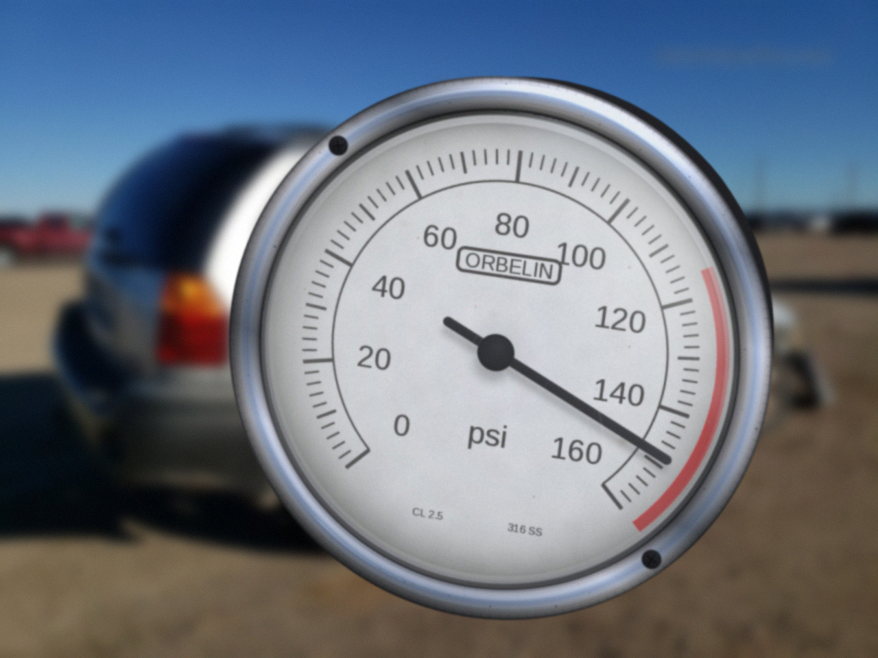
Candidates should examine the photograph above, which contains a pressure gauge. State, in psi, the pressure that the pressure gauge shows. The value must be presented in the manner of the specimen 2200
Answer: 148
